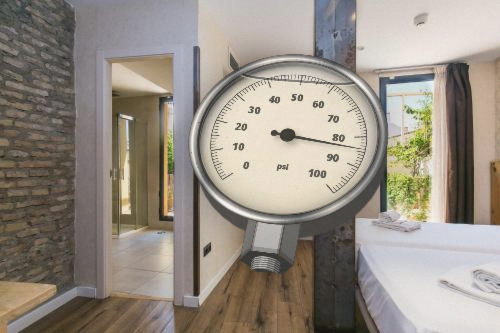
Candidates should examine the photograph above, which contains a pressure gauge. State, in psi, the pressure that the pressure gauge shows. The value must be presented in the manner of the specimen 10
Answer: 85
